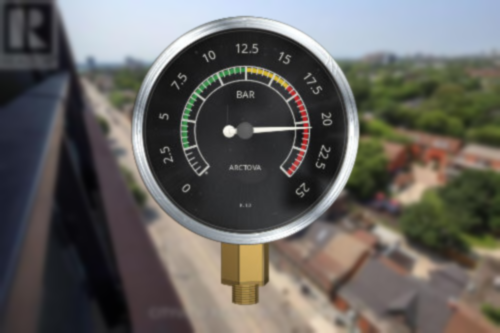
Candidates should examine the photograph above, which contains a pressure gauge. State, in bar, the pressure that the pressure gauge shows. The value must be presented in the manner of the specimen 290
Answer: 20.5
